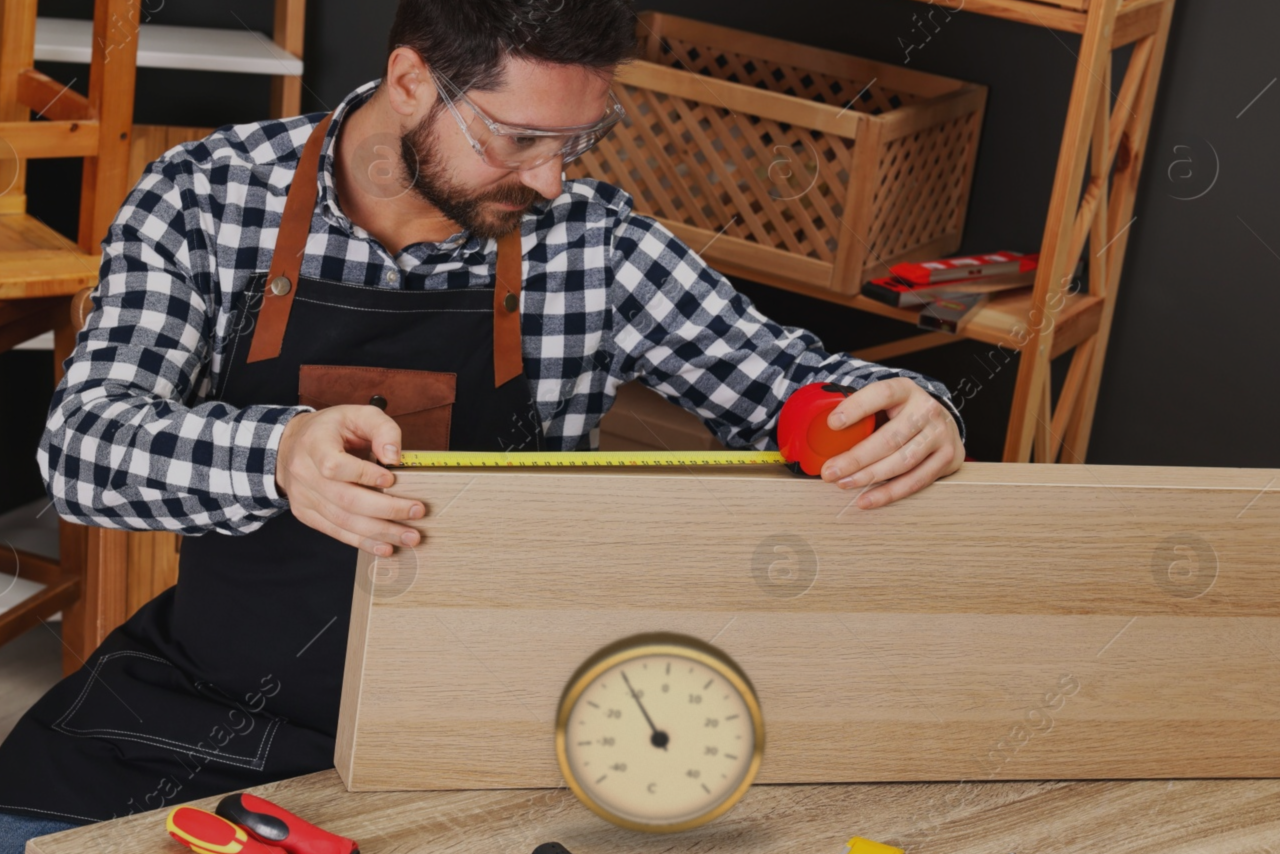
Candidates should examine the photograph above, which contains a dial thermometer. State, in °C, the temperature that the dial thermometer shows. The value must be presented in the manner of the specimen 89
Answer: -10
